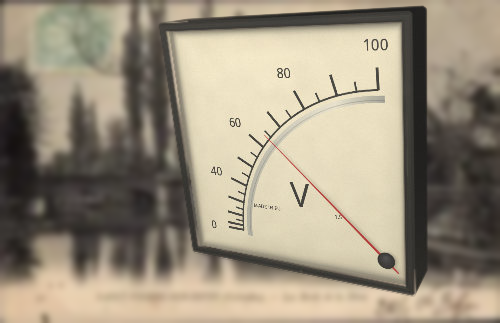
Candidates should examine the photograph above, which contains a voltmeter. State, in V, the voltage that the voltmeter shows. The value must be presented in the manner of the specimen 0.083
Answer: 65
